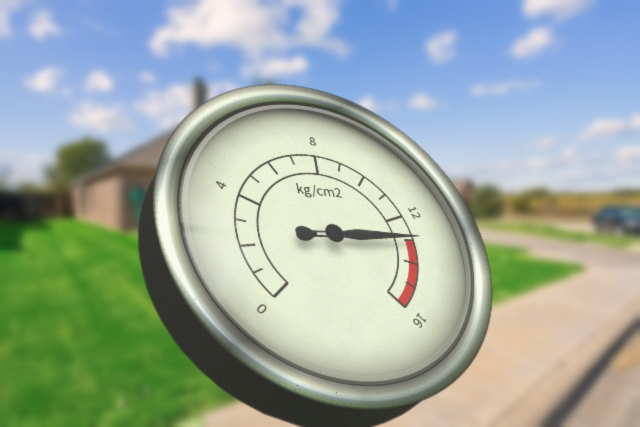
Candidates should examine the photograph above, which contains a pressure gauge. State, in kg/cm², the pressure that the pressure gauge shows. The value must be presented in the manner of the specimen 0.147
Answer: 13
